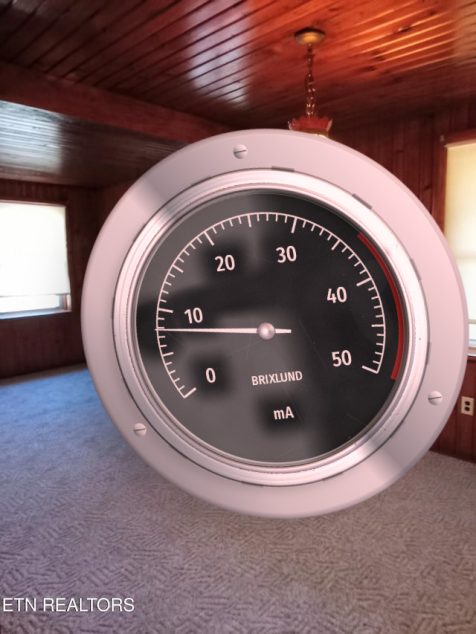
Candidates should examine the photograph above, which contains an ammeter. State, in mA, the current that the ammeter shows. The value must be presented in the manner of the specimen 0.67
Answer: 8
